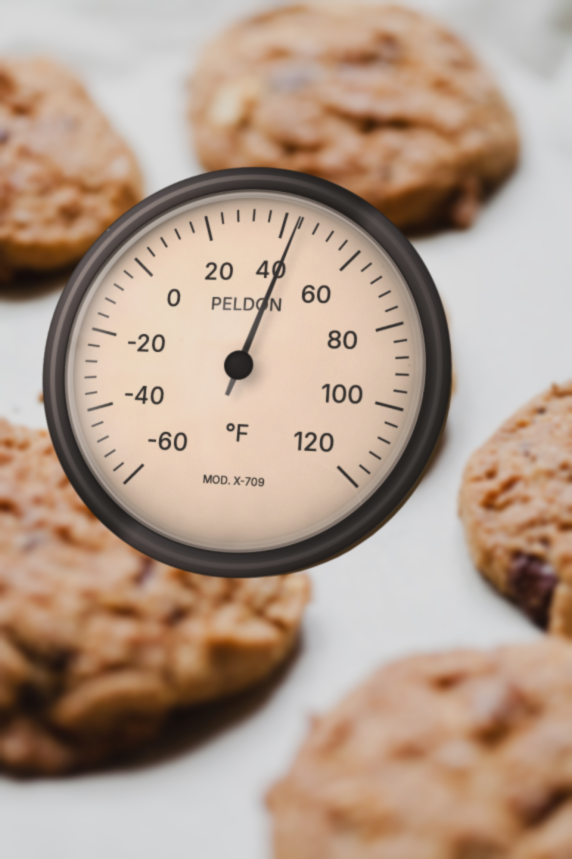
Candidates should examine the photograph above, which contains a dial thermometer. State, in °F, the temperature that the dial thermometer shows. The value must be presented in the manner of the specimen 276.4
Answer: 44
